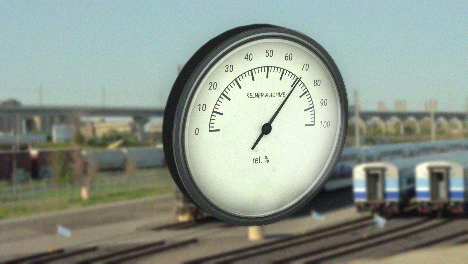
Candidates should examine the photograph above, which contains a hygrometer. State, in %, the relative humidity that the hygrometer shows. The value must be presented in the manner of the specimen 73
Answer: 70
